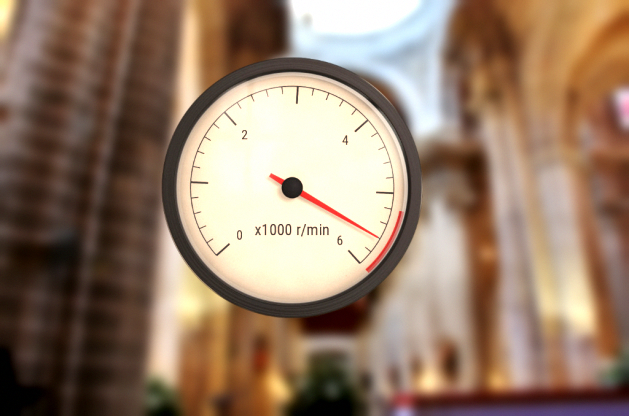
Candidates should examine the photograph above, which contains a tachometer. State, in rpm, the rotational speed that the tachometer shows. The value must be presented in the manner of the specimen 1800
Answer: 5600
